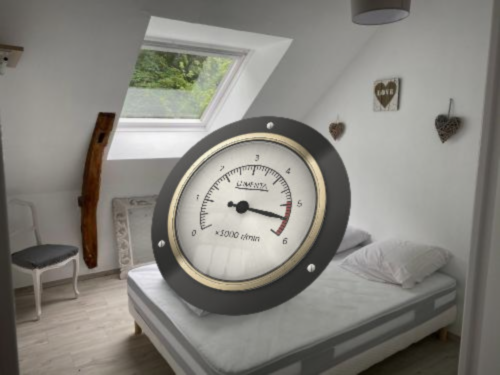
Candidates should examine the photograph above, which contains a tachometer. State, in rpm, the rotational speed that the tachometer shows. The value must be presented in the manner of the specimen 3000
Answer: 5500
